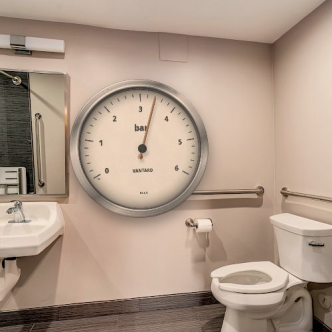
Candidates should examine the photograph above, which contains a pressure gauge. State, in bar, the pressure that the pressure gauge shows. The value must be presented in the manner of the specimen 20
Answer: 3.4
